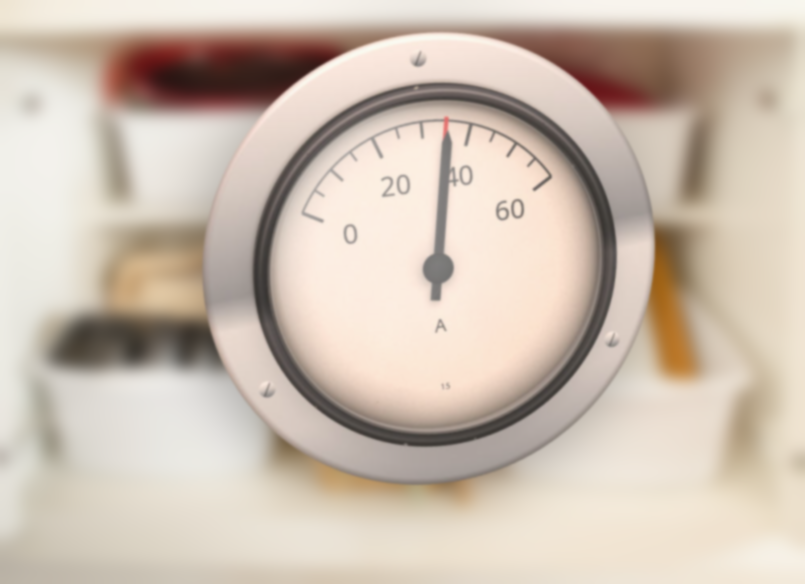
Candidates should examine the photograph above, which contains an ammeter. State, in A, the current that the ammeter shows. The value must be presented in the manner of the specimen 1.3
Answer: 35
